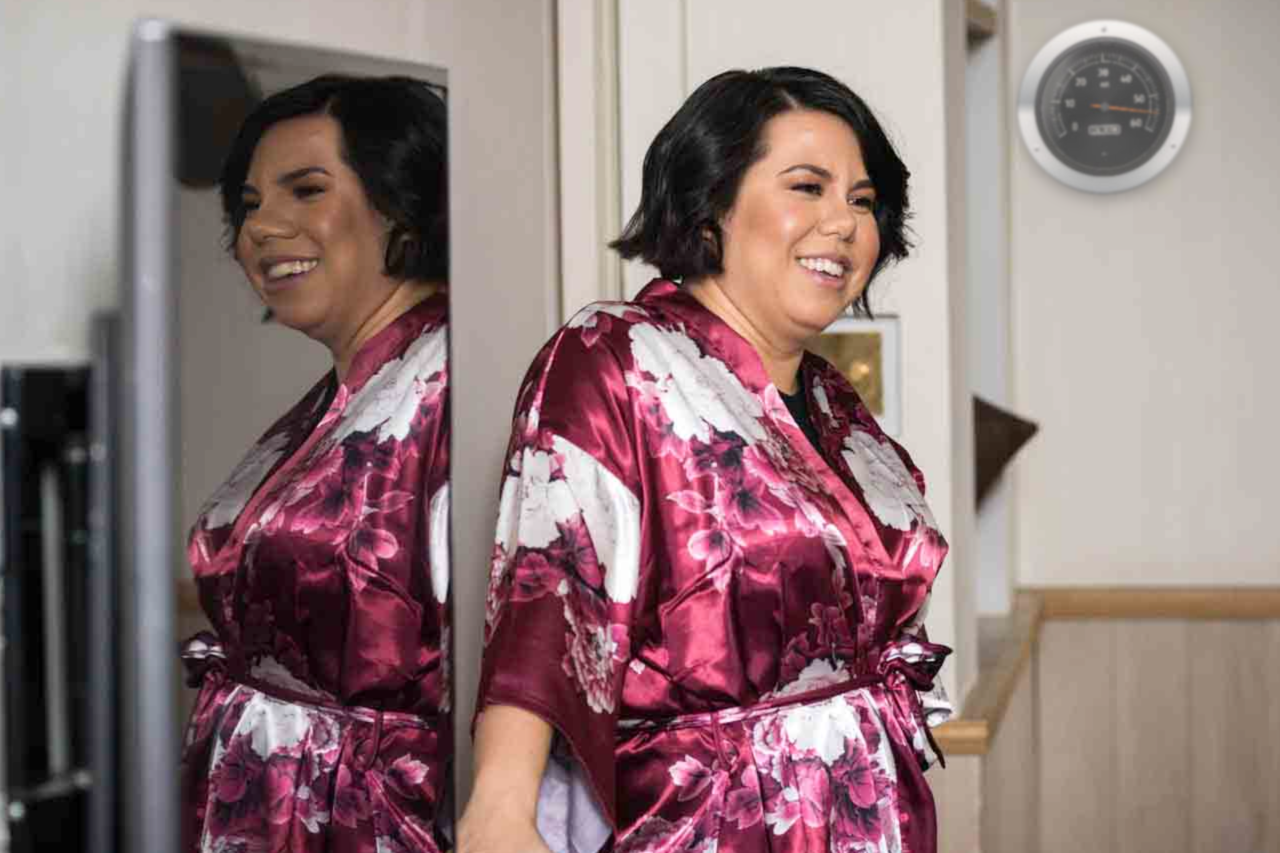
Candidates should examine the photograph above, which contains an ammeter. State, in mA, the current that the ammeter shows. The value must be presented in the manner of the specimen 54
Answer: 55
